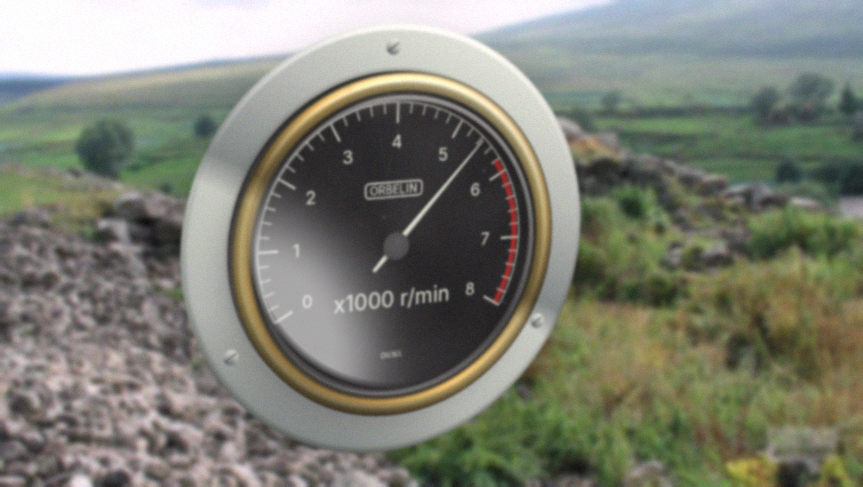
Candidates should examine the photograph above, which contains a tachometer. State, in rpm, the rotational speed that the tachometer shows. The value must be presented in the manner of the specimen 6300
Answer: 5400
